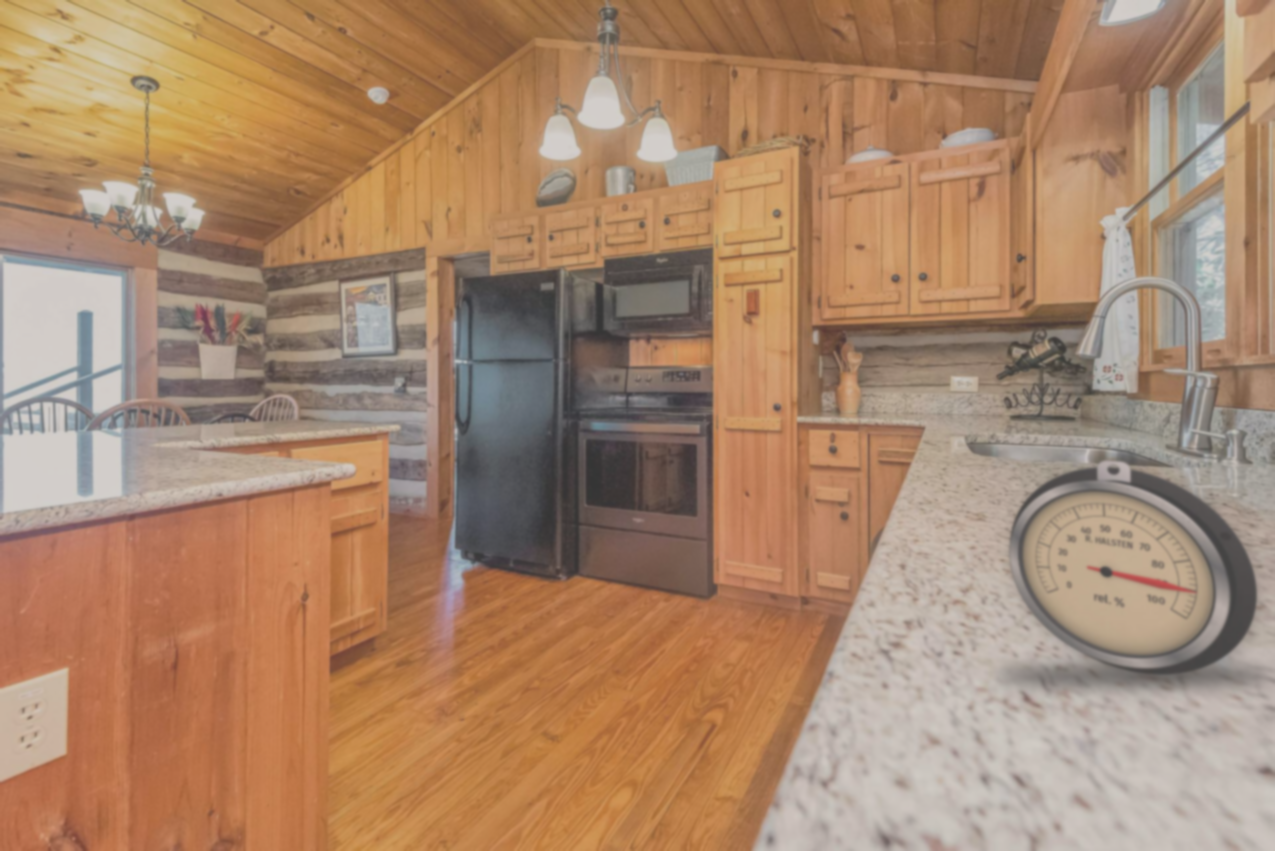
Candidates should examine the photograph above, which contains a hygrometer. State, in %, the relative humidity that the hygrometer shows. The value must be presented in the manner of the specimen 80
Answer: 90
